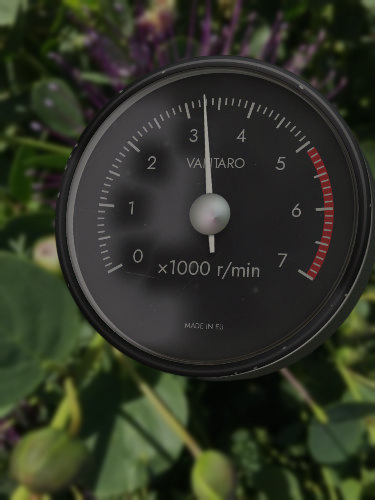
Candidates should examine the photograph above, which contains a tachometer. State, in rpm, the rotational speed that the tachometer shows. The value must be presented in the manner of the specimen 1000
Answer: 3300
